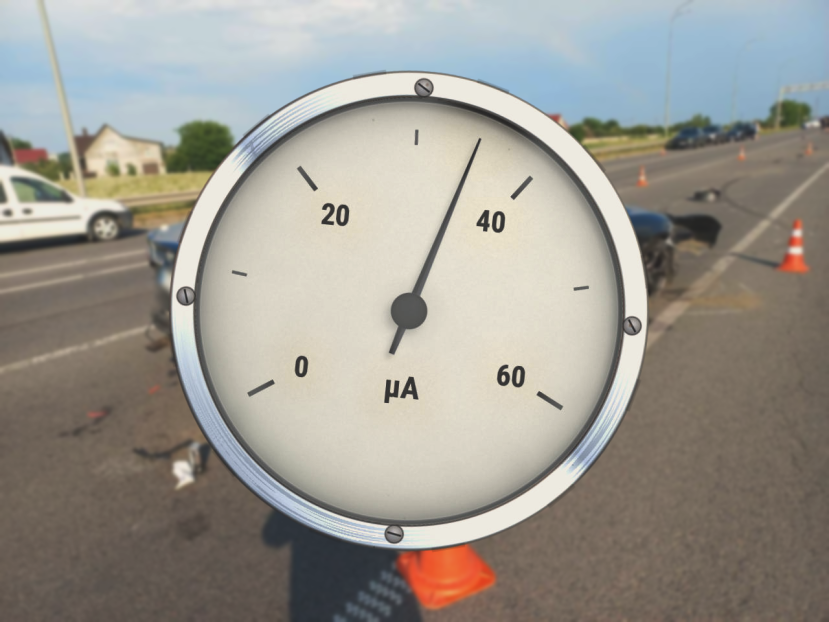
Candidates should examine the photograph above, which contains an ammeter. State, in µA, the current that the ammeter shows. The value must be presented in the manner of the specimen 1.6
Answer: 35
